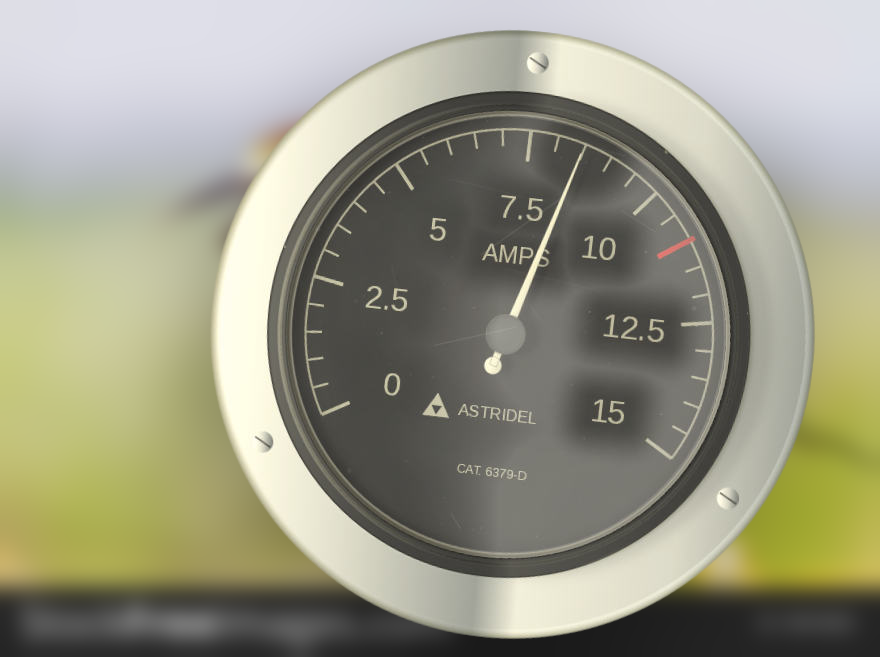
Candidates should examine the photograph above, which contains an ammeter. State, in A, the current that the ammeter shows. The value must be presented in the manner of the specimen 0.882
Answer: 8.5
